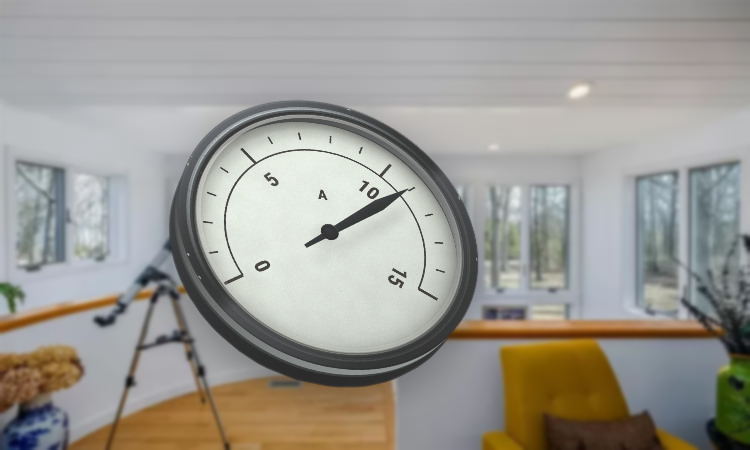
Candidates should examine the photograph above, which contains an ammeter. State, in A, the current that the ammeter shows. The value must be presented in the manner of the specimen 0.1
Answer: 11
